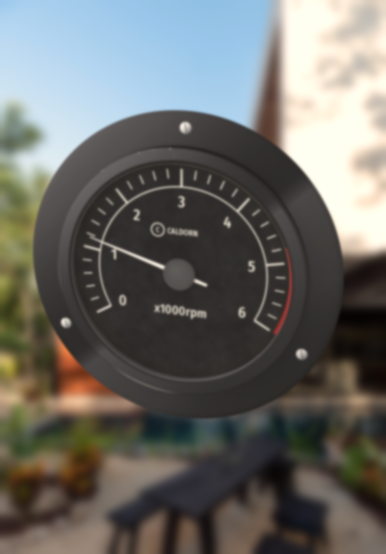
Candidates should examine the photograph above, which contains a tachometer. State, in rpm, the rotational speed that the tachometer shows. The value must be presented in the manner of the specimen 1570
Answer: 1200
